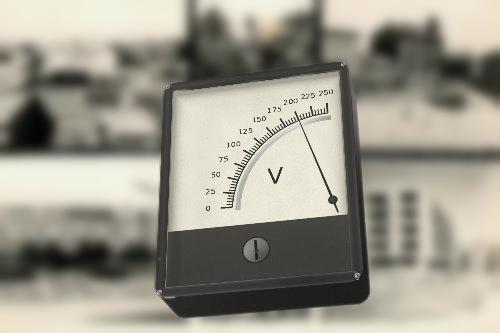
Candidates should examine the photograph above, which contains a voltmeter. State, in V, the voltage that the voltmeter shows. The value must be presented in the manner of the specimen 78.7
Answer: 200
